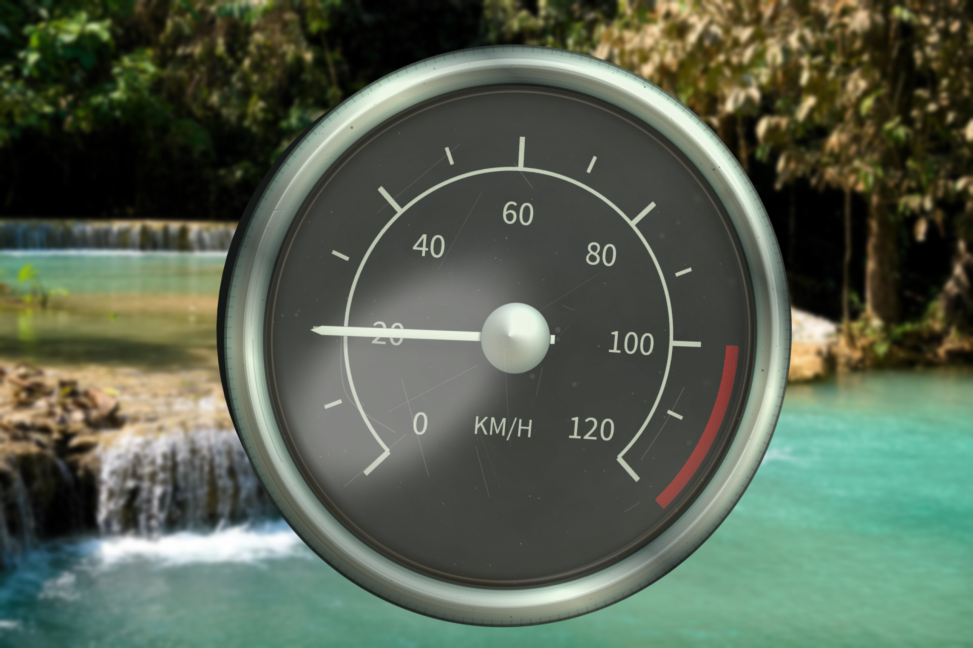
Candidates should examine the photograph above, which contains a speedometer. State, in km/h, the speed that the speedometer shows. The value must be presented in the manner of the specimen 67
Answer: 20
